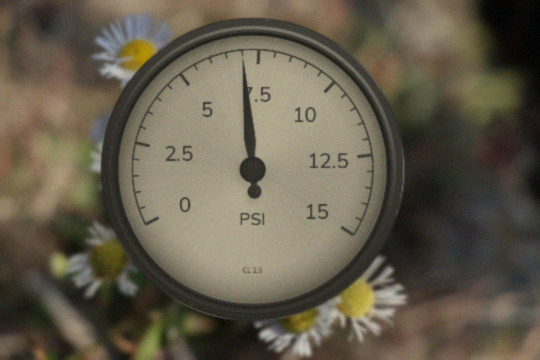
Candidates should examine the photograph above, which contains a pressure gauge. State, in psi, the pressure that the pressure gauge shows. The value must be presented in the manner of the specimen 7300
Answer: 7
